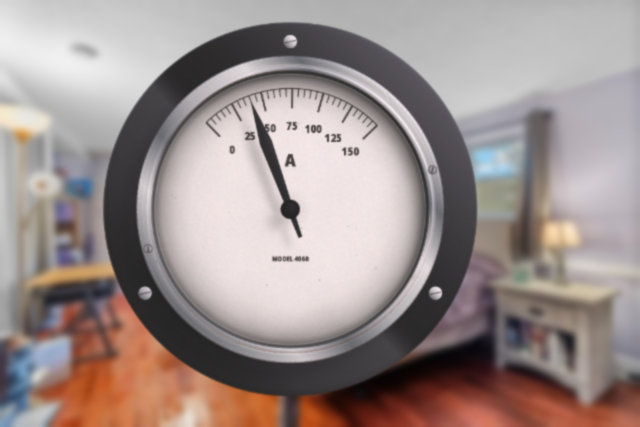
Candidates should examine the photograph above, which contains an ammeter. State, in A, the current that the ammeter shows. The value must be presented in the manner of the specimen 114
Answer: 40
